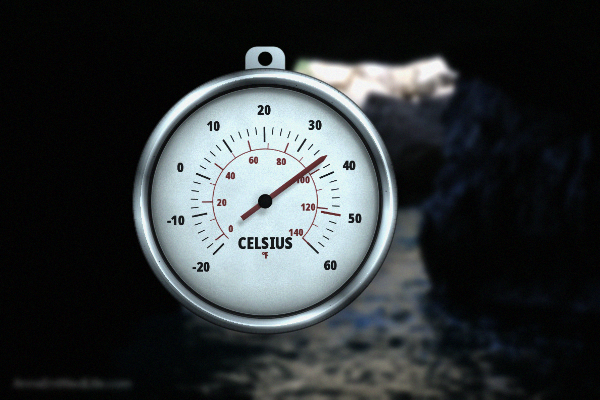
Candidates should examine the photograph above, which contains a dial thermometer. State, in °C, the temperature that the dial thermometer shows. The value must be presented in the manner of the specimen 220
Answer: 36
